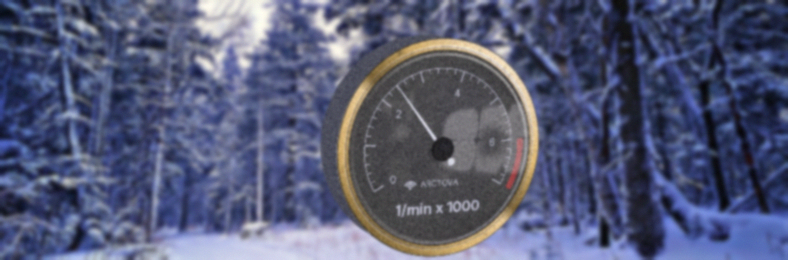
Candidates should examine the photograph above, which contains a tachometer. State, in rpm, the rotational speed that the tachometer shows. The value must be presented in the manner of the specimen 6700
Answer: 2400
